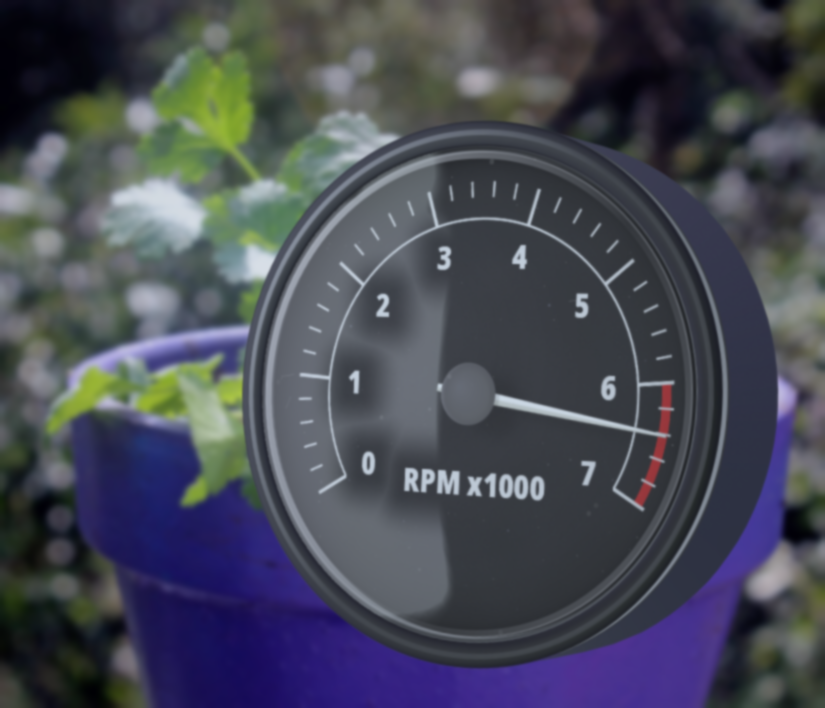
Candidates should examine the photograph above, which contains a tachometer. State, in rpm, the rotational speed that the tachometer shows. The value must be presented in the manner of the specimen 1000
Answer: 6400
